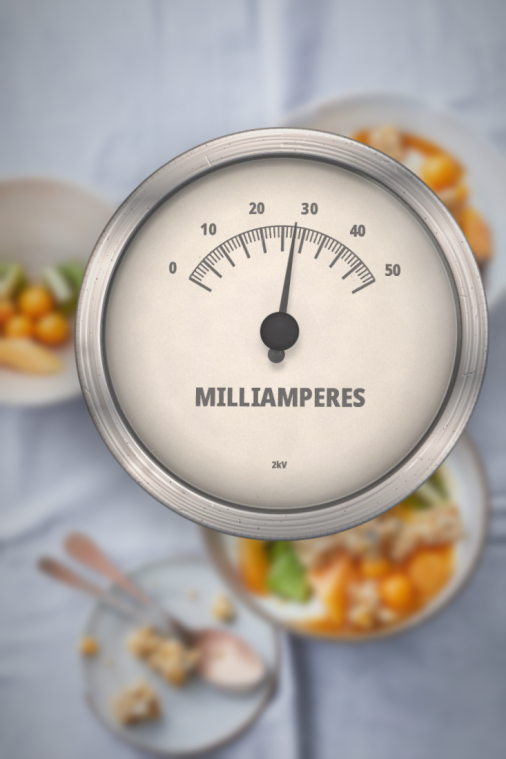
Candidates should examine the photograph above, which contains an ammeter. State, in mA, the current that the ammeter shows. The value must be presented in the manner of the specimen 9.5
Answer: 28
